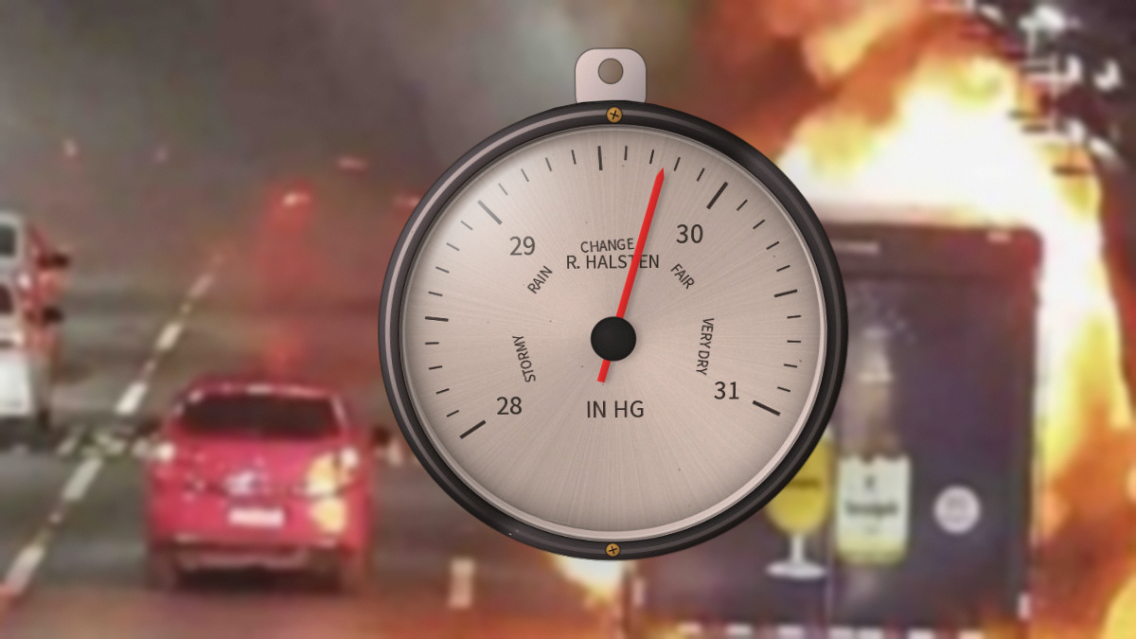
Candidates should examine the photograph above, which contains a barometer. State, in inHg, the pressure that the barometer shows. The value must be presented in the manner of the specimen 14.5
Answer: 29.75
